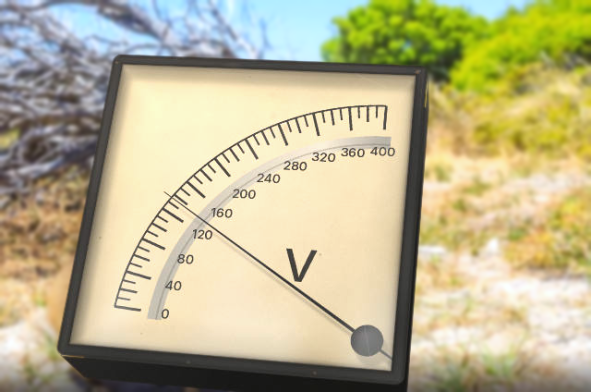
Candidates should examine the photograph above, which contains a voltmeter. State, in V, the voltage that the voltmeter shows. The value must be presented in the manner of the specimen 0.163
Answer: 135
